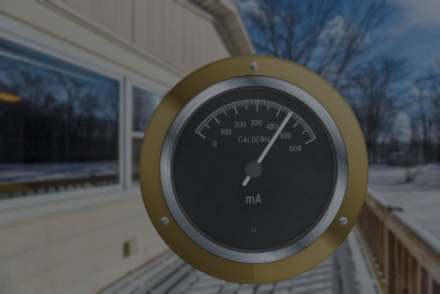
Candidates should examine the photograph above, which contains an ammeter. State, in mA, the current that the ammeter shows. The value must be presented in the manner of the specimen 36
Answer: 450
